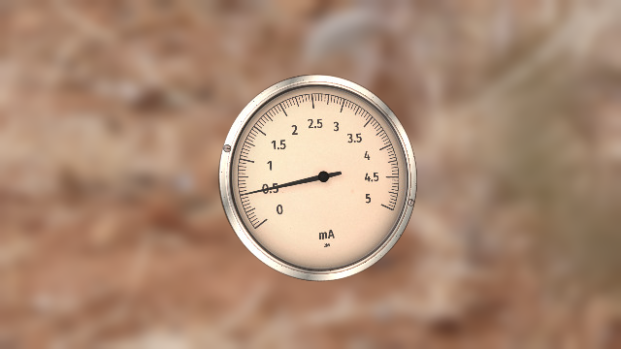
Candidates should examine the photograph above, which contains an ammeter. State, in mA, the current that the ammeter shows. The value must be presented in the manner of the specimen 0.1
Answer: 0.5
